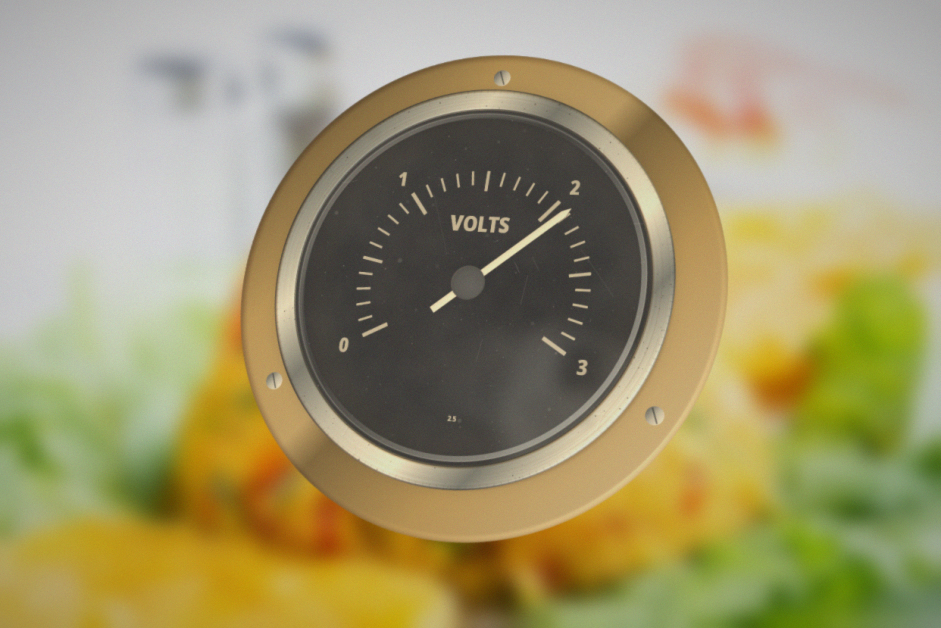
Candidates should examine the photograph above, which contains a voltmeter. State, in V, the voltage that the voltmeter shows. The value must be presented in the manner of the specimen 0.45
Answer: 2.1
